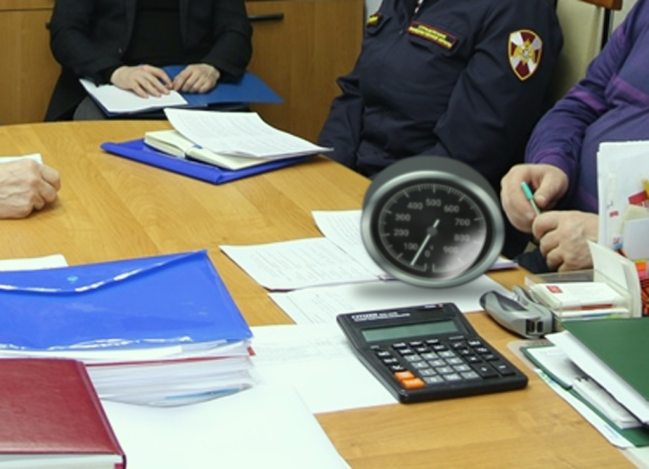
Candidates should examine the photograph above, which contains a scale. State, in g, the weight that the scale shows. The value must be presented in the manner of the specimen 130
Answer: 50
